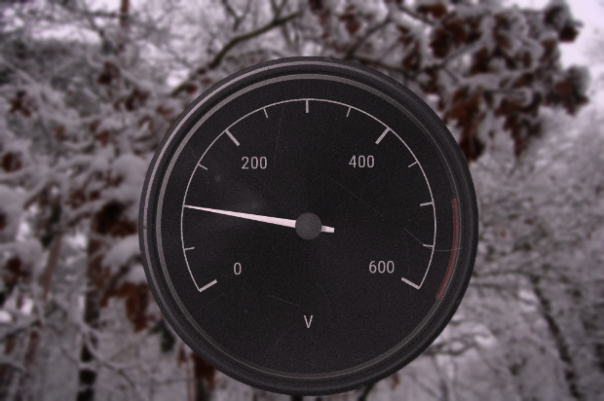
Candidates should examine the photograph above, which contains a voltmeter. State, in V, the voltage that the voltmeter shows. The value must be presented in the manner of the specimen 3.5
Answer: 100
